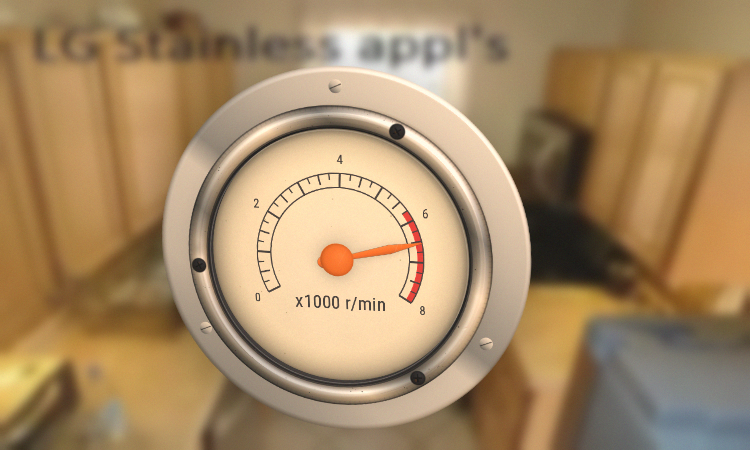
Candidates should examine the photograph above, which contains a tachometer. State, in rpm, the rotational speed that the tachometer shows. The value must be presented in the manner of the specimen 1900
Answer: 6500
